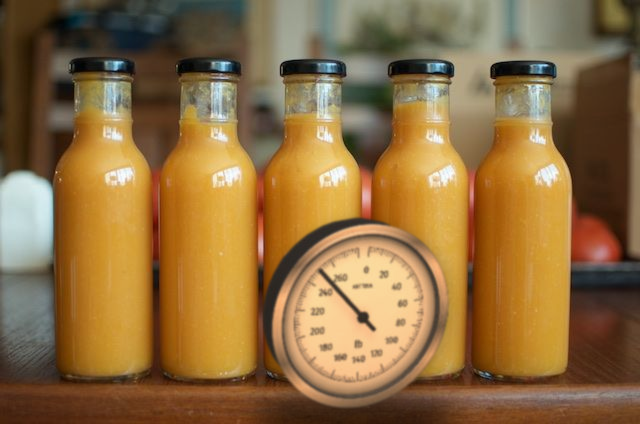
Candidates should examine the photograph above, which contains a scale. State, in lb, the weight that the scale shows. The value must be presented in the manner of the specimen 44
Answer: 250
